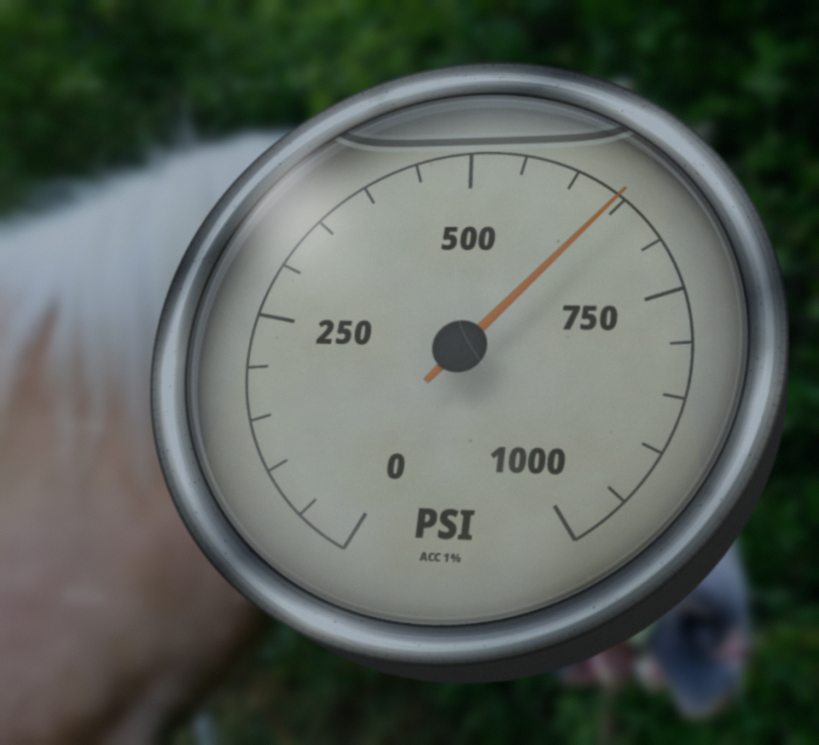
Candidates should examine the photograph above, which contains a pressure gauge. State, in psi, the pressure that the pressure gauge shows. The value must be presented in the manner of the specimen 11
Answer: 650
